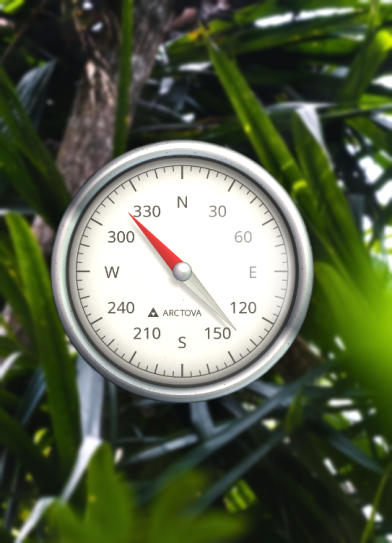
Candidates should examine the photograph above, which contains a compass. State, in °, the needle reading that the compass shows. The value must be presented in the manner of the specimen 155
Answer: 317.5
